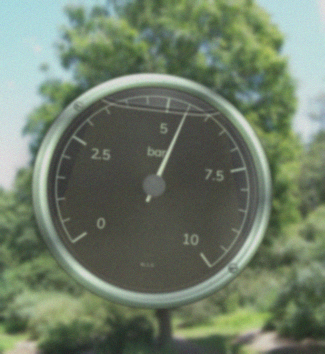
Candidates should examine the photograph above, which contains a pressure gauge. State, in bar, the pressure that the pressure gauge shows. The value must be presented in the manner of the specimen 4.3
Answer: 5.5
